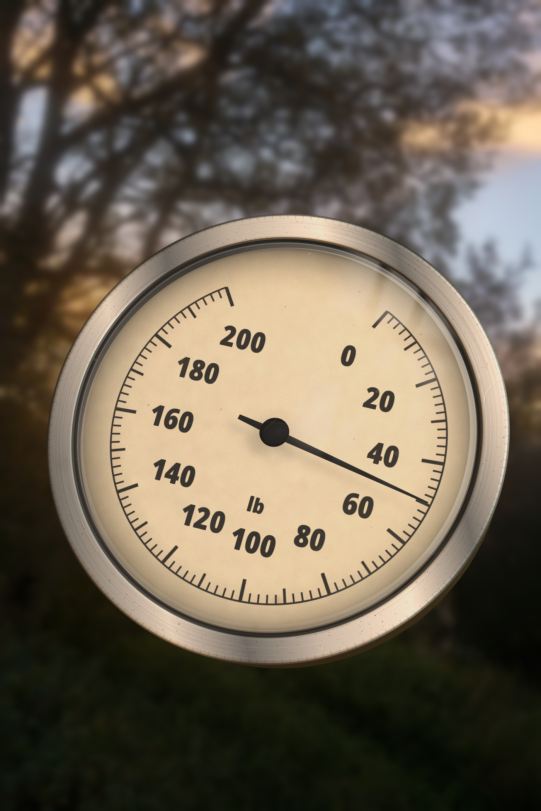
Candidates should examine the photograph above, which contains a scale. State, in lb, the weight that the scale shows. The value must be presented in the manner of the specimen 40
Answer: 50
